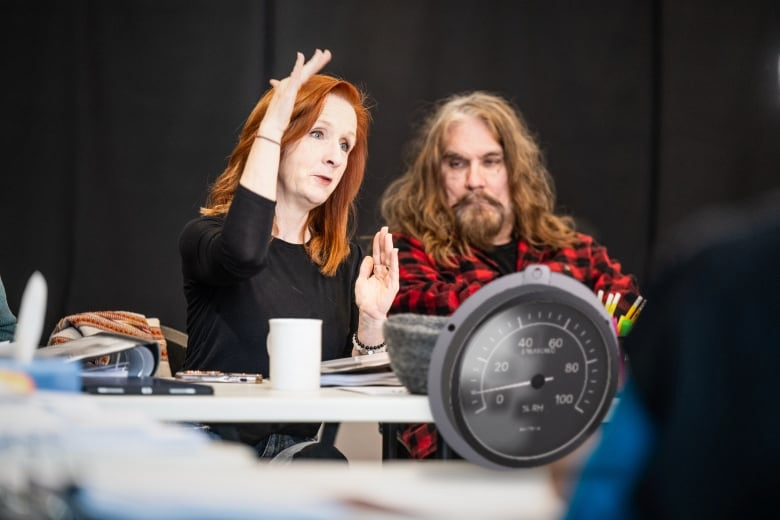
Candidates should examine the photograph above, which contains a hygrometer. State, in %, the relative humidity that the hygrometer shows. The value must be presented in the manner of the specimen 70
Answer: 8
